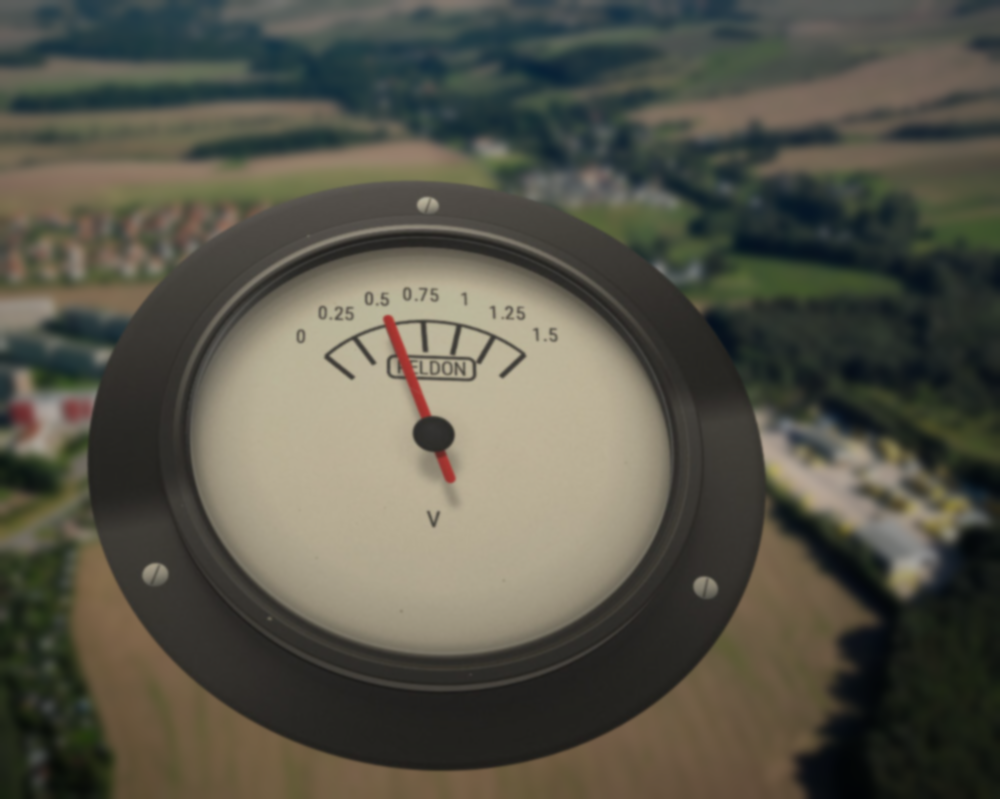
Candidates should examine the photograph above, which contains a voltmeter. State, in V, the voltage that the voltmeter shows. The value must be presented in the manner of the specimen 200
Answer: 0.5
